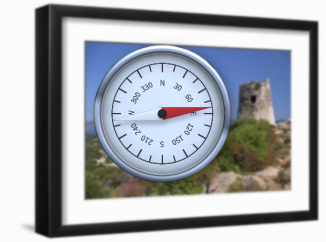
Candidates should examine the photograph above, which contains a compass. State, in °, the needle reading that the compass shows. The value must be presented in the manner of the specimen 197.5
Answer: 82.5
